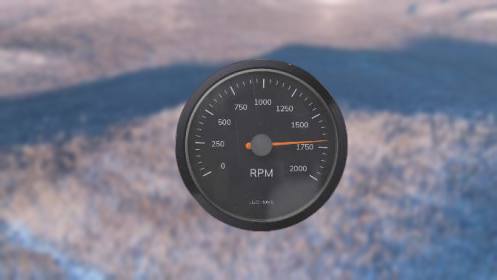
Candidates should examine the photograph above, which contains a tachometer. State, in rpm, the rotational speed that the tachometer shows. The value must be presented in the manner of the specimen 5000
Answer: 1700
